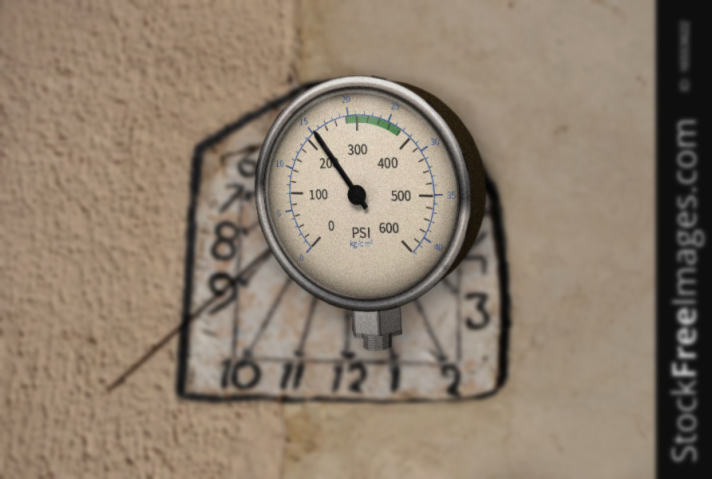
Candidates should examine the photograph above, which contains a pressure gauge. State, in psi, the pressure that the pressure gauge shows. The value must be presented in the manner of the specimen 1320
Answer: 220
